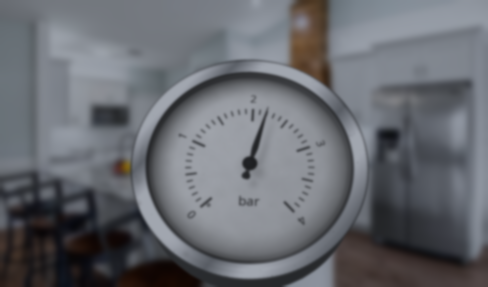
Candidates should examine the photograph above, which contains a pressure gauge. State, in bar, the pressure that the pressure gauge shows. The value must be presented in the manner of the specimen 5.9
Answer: 2.2
